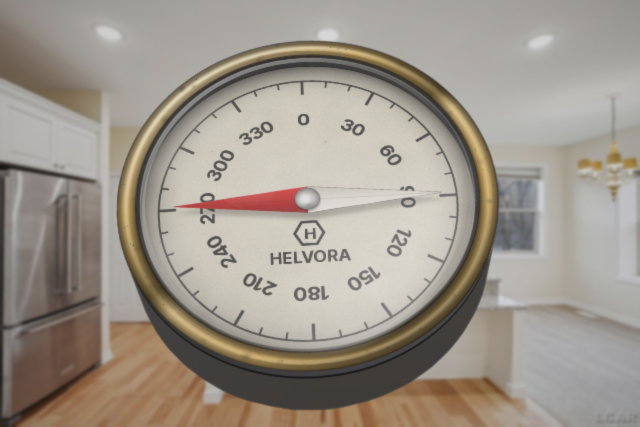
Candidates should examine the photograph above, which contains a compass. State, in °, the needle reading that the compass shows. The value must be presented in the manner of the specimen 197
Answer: 270
